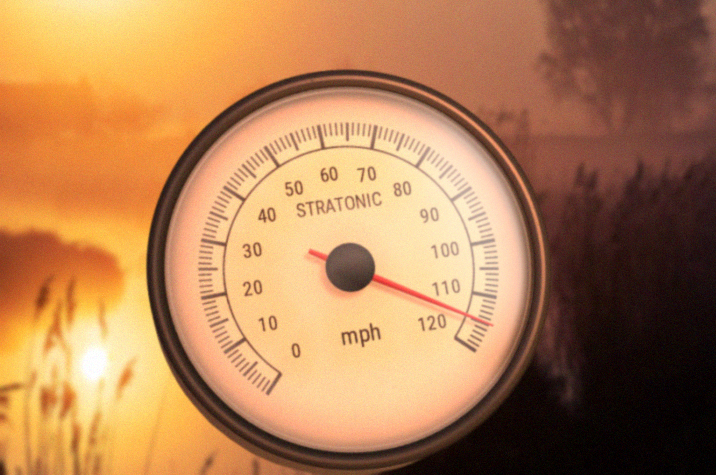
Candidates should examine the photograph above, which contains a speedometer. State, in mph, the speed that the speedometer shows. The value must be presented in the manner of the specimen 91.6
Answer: 115
